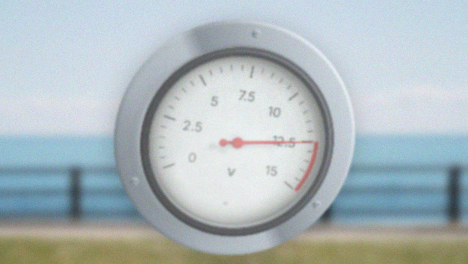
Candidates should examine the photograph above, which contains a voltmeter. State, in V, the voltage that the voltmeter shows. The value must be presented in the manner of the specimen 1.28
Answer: 12.5
